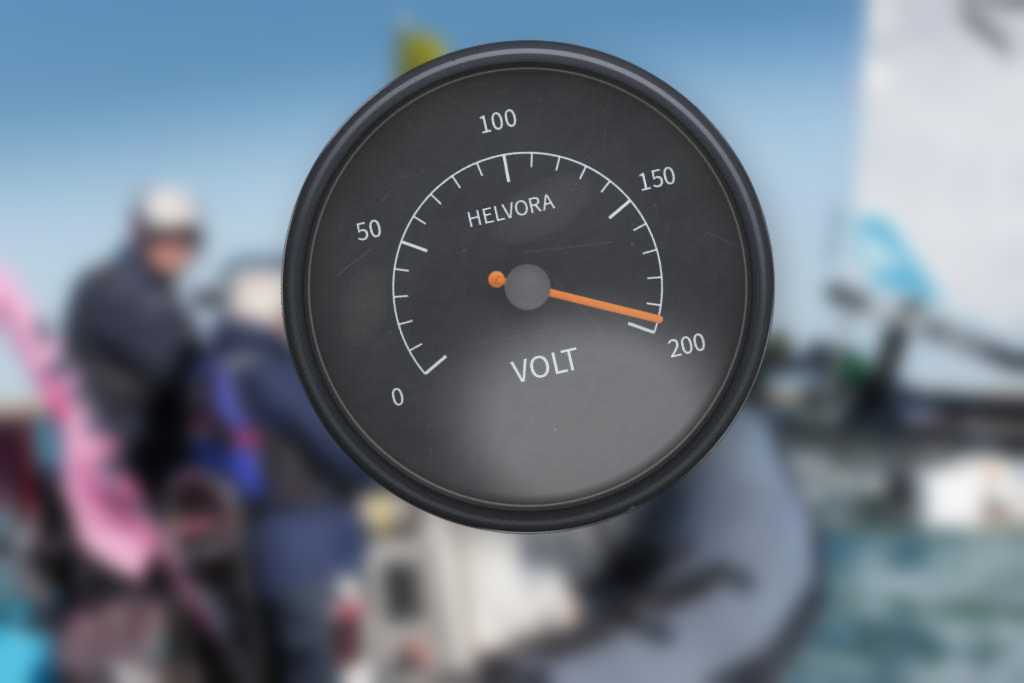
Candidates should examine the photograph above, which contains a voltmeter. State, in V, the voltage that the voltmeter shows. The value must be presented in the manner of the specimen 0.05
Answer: 195
